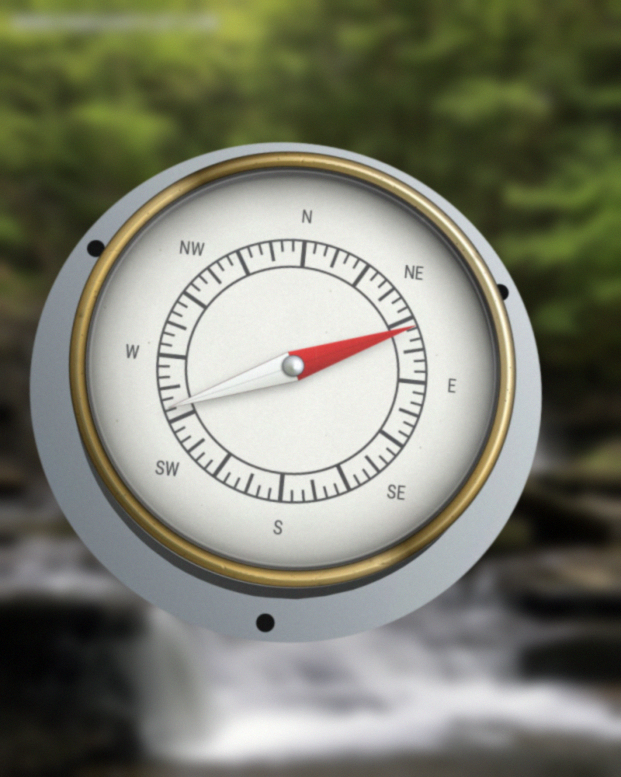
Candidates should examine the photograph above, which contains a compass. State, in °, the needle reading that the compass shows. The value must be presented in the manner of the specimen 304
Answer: 65
